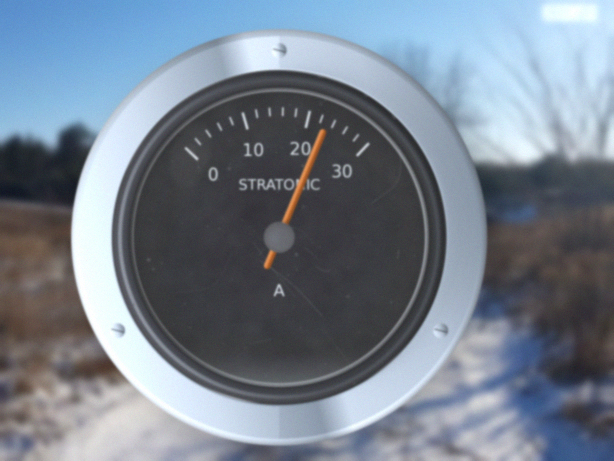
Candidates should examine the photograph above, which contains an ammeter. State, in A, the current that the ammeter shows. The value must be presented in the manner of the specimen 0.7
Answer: 23
